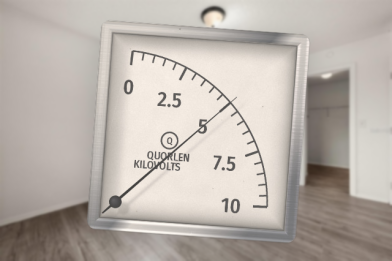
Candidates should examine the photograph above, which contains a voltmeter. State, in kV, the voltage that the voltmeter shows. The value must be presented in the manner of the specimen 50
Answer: 5
